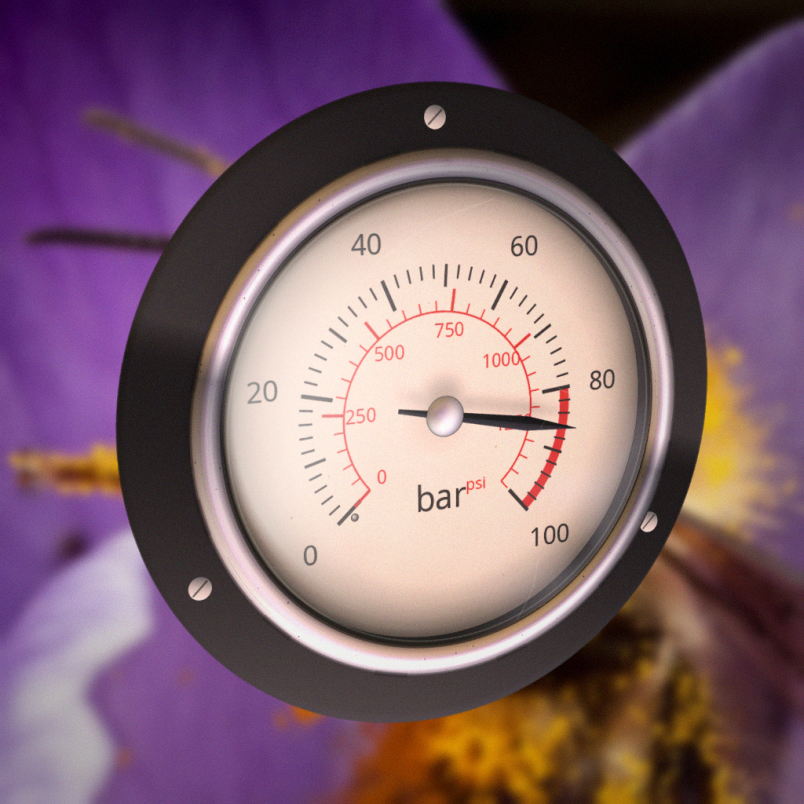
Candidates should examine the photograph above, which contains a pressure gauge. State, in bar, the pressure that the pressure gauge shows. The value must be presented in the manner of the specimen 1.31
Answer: 86
